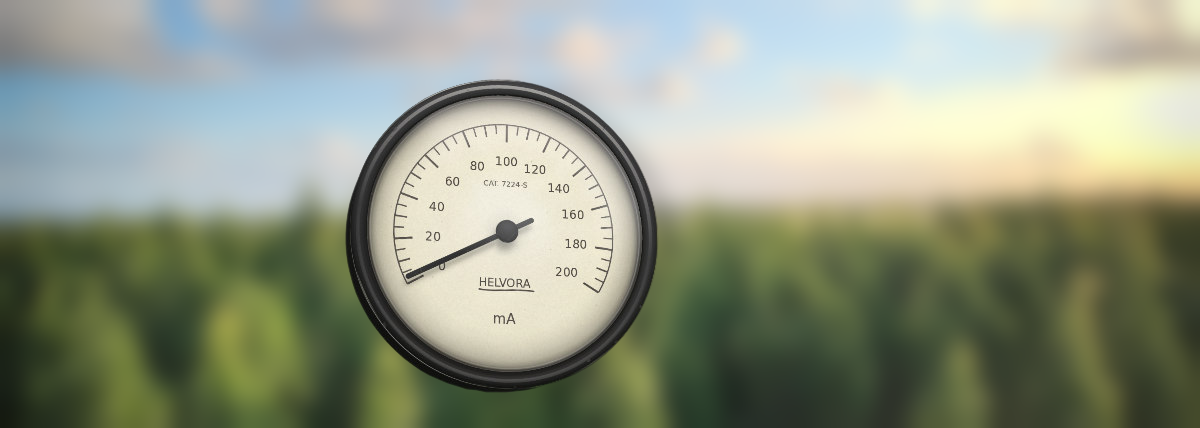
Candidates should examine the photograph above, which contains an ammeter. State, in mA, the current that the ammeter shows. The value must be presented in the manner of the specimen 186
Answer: 2.5
